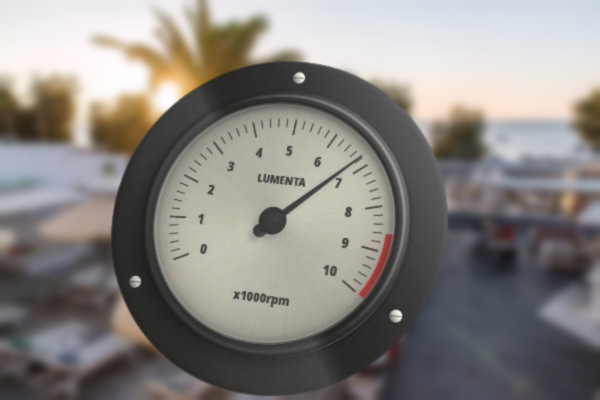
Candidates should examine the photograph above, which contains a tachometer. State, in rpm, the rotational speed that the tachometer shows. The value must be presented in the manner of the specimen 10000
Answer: 6800
